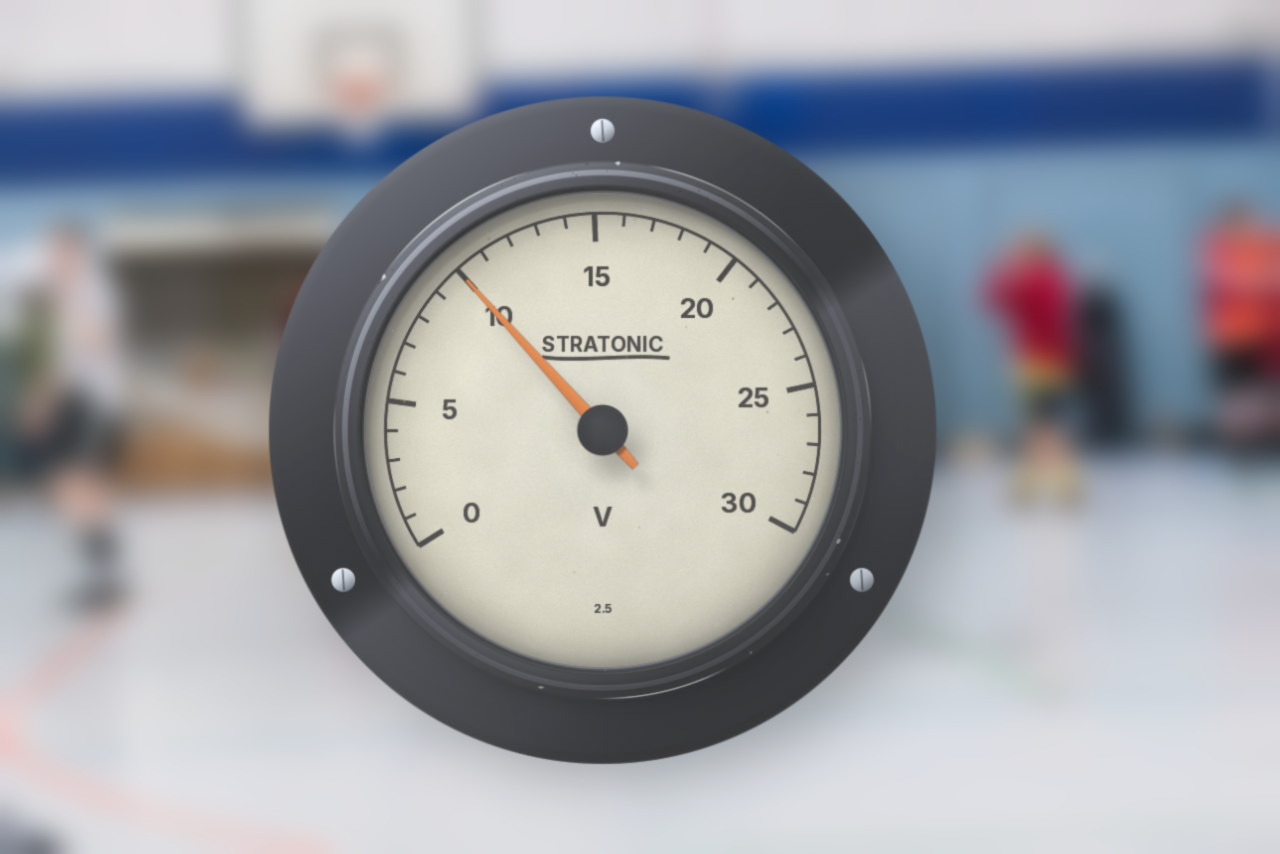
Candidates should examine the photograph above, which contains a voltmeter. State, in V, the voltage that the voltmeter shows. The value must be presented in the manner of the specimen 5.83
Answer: 10
